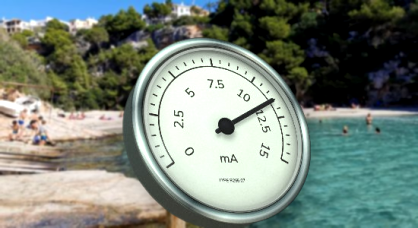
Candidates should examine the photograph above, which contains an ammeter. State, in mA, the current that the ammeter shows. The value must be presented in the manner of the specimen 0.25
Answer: 11.5
